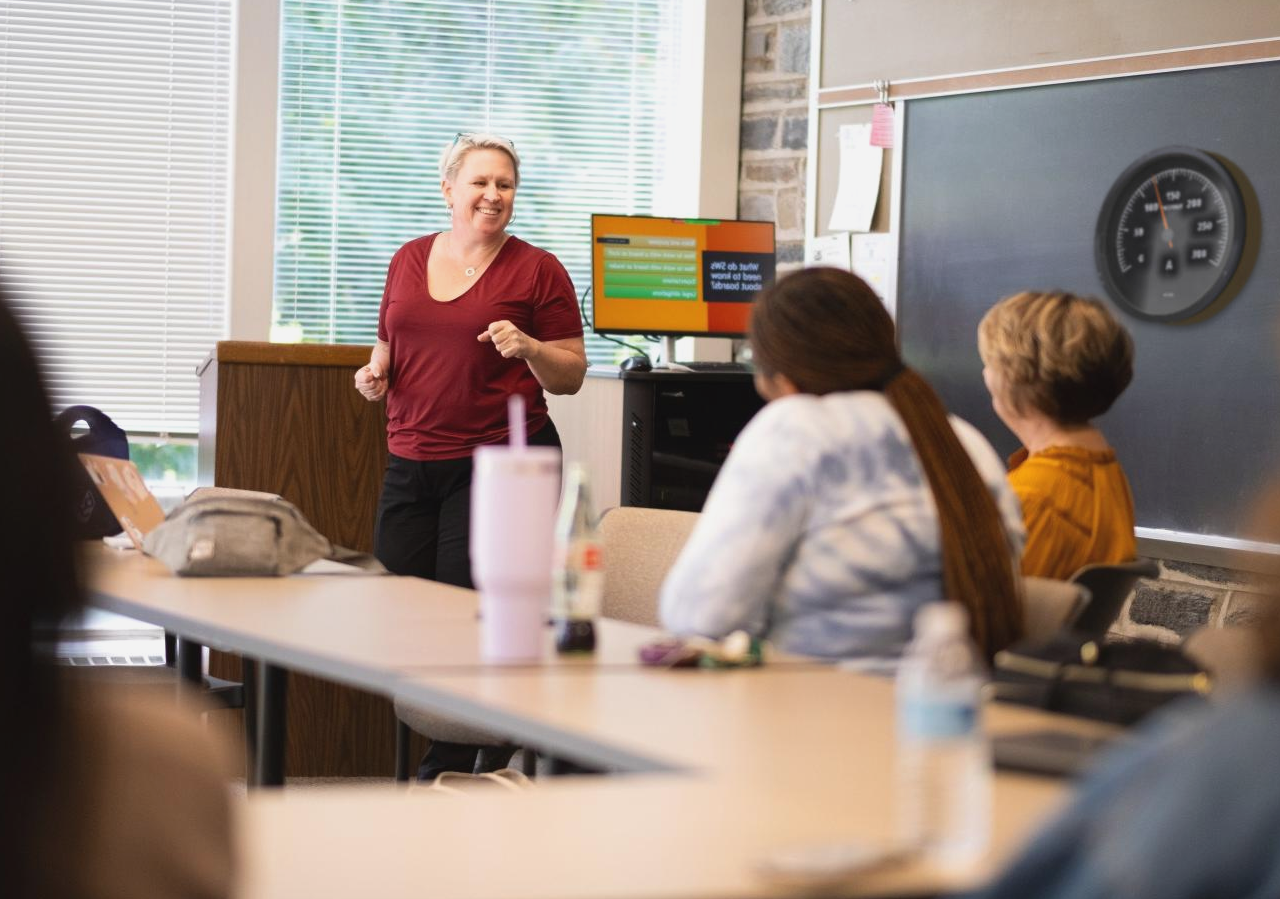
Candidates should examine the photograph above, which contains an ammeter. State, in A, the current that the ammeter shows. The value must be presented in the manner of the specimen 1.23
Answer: 125
